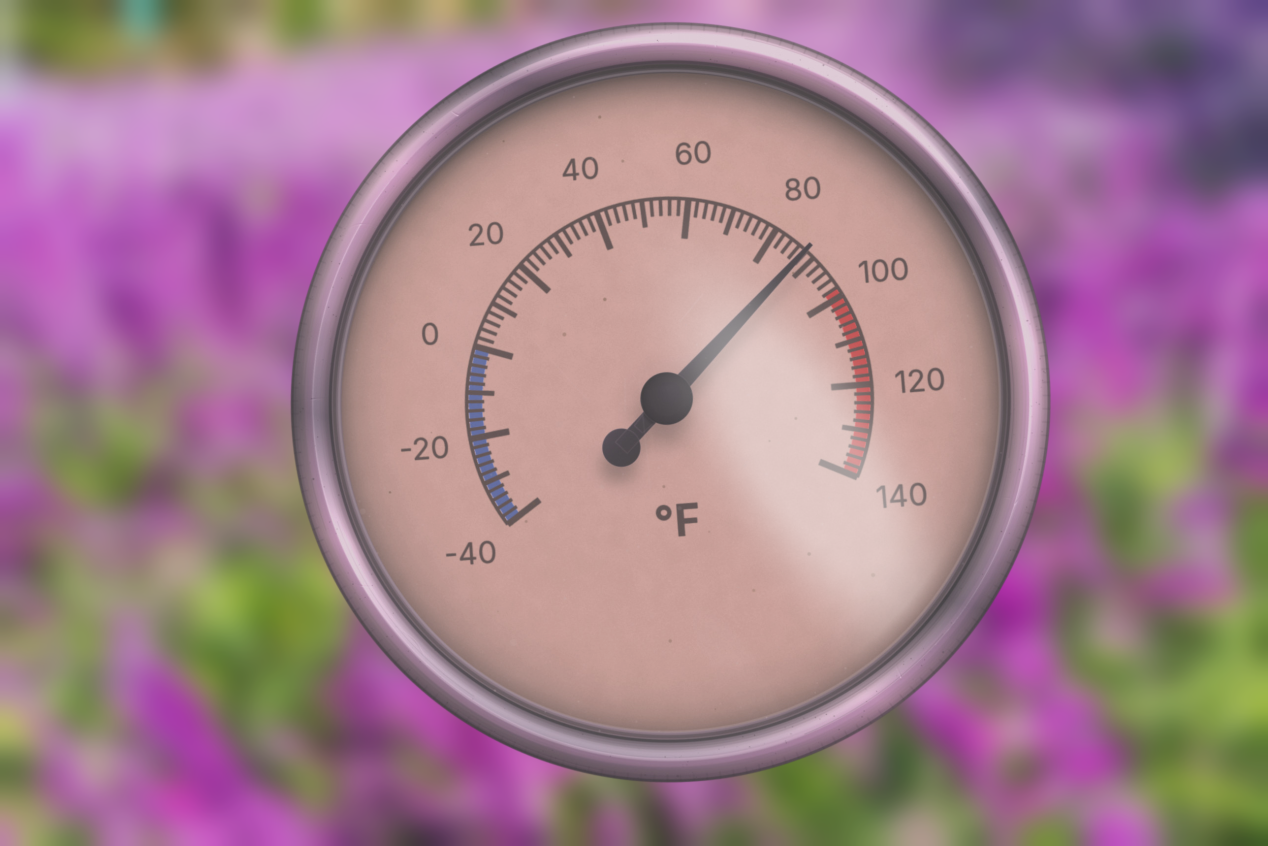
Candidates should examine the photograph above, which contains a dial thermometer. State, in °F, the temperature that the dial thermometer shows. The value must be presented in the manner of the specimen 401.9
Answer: 88
